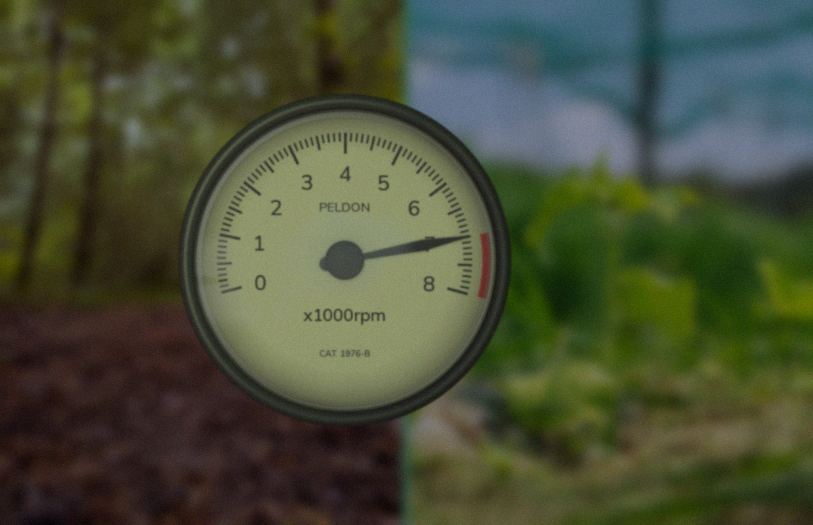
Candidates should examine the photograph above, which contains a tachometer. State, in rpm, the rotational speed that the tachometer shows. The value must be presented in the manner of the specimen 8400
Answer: 7000
